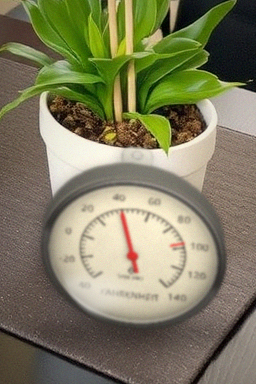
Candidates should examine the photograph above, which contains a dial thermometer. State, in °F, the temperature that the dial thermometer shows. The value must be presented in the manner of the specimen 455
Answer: 40
